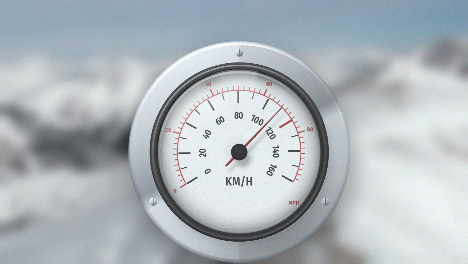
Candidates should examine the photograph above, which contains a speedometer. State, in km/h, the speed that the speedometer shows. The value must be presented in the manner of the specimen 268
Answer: 110
